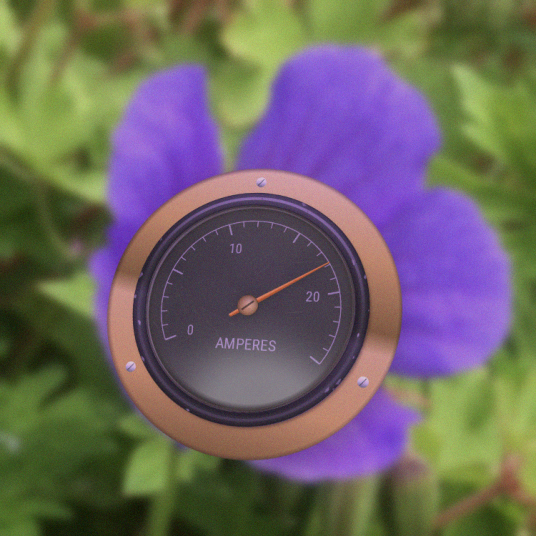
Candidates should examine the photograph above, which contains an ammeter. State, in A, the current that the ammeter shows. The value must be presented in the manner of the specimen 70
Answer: 18
